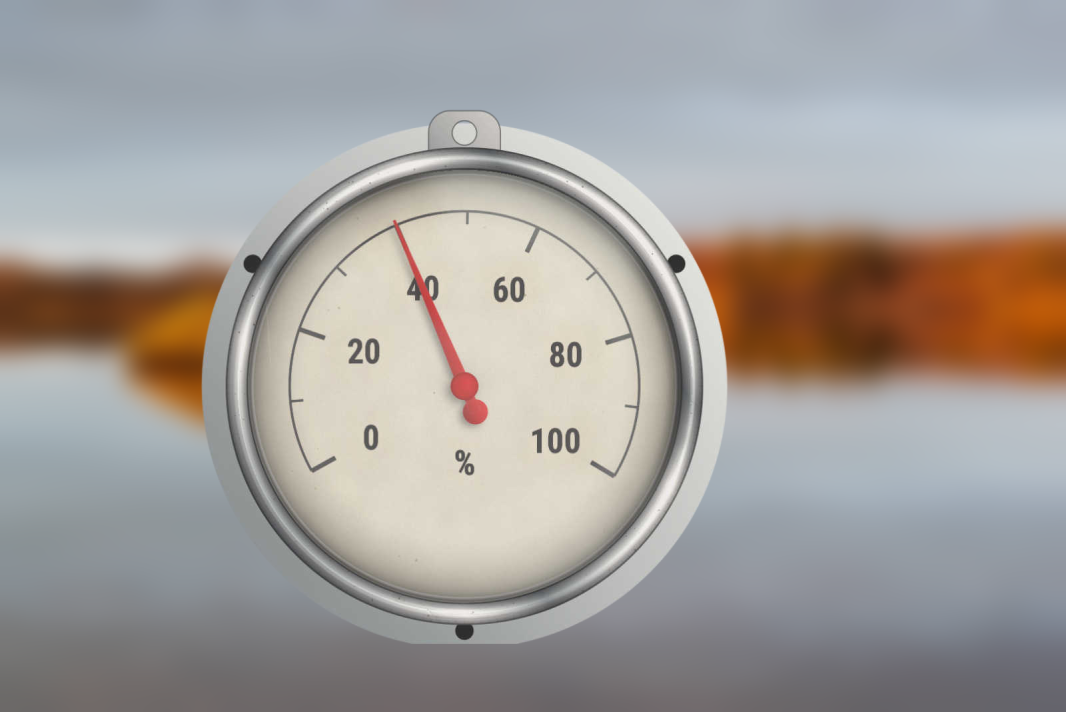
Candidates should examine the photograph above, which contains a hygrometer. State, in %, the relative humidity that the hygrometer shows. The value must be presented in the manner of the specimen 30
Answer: 40
